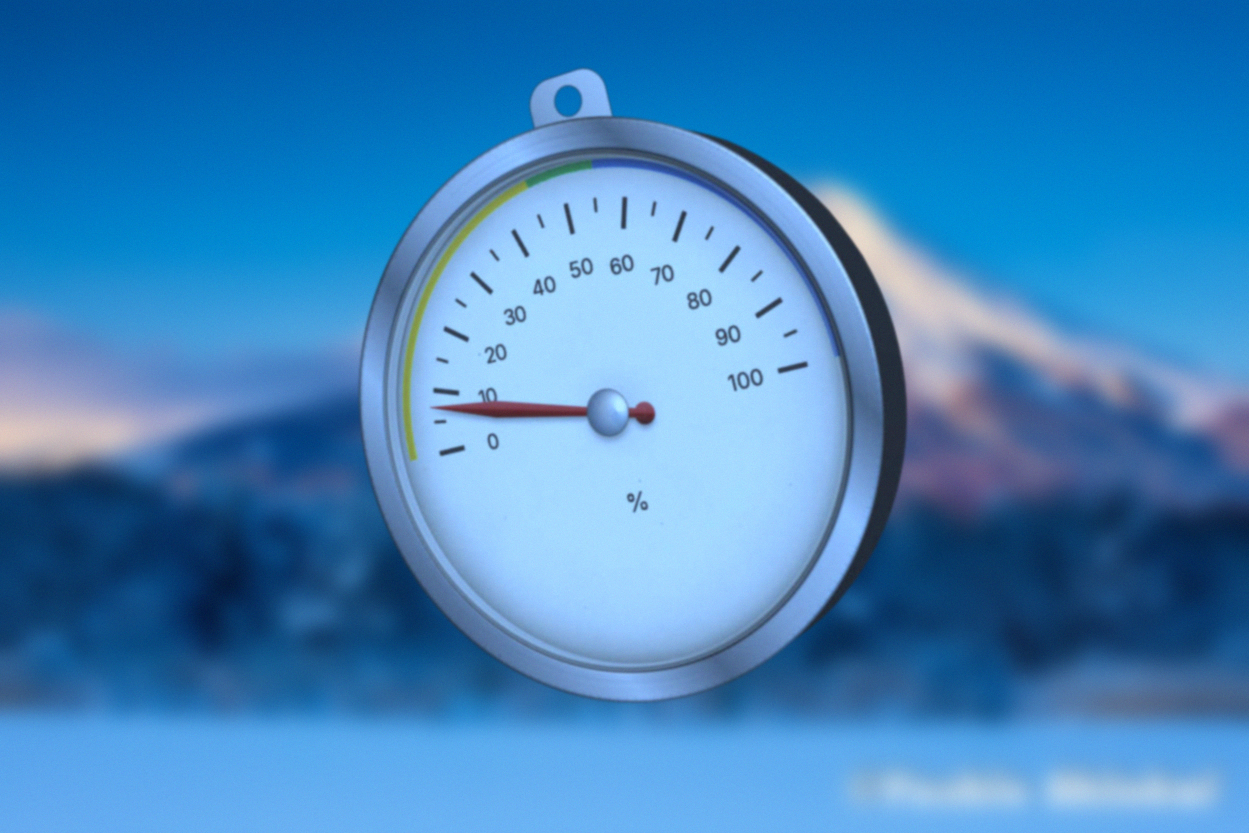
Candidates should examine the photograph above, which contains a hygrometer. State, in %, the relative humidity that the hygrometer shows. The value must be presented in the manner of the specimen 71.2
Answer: 7.5
